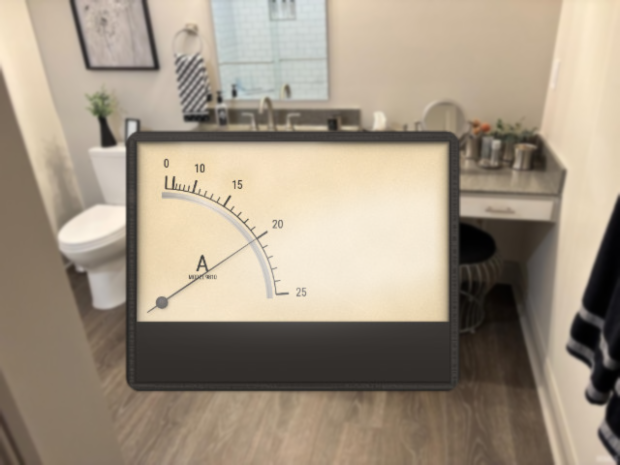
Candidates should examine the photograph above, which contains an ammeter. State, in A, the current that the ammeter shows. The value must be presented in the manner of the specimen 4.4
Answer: 20
